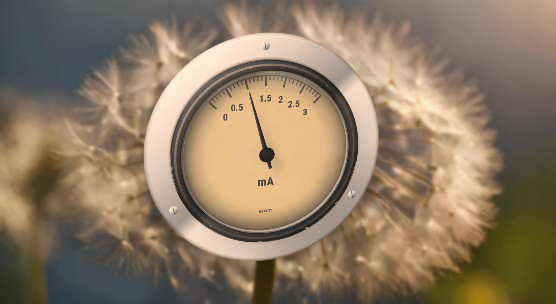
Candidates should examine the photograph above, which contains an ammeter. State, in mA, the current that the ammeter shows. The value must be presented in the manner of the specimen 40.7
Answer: 1
